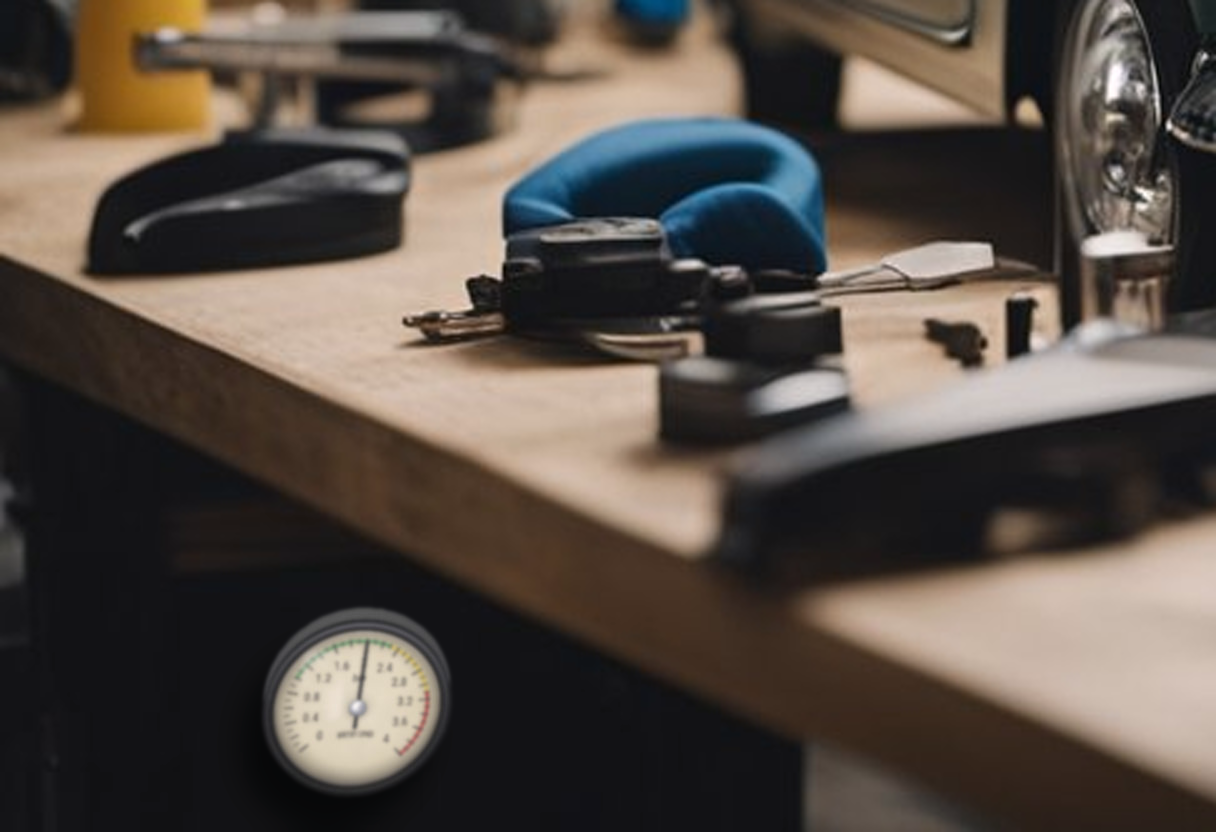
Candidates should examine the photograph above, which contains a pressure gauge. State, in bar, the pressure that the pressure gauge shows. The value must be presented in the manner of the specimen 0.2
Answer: 2
